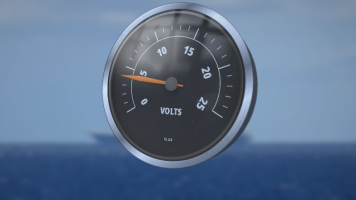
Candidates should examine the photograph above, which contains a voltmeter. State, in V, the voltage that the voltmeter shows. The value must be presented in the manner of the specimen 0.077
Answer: 4
